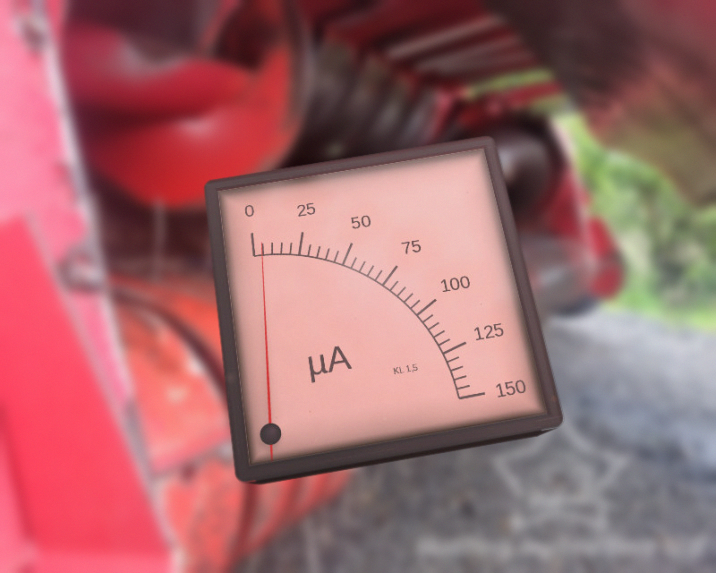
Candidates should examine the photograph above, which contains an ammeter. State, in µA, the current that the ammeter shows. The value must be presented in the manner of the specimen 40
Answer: 5
